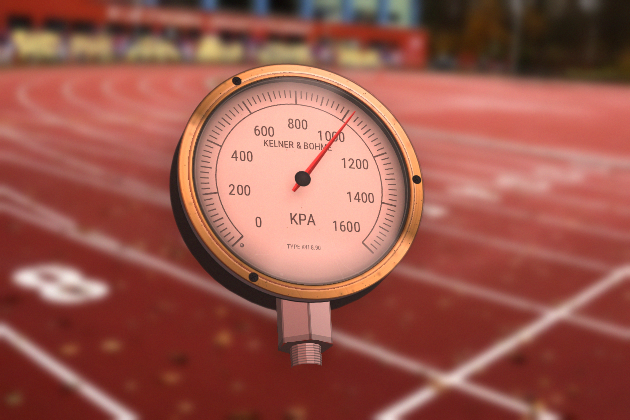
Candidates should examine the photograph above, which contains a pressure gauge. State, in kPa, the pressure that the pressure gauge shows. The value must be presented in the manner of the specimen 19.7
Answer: 1020
